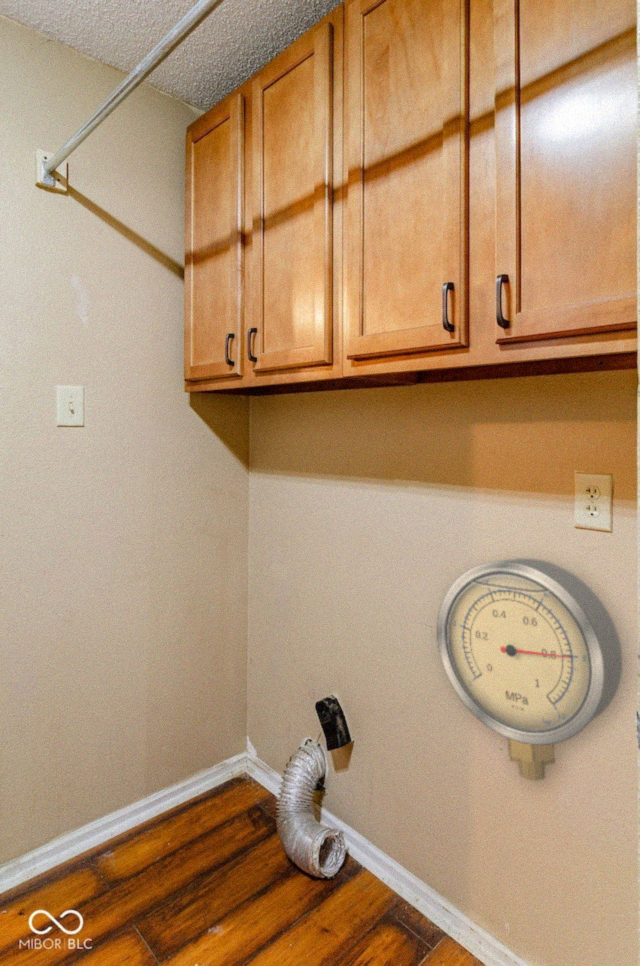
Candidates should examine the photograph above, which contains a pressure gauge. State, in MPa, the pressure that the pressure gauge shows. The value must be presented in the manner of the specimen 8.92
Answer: 0.8
